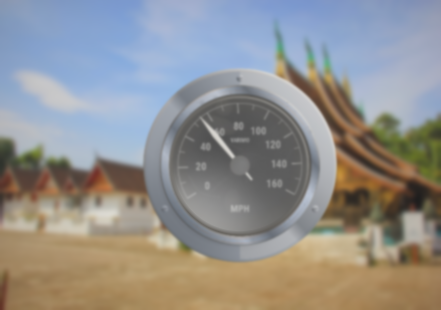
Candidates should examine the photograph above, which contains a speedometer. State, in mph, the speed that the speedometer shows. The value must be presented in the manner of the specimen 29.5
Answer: 55
